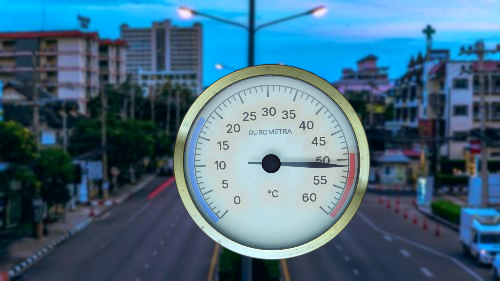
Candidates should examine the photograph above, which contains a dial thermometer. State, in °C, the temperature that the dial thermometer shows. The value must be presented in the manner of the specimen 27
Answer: 51
